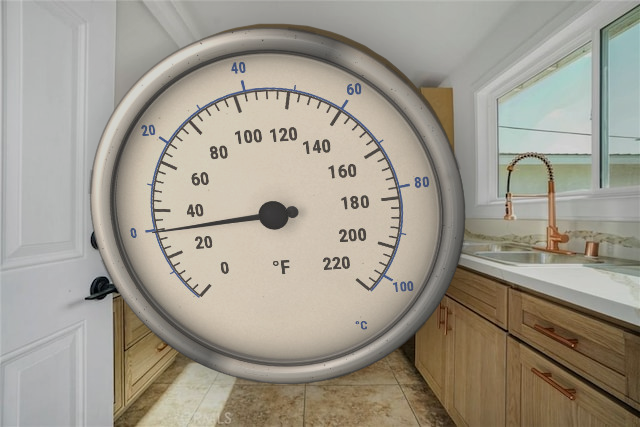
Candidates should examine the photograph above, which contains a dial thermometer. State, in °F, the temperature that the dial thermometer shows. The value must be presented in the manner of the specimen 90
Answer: 32
